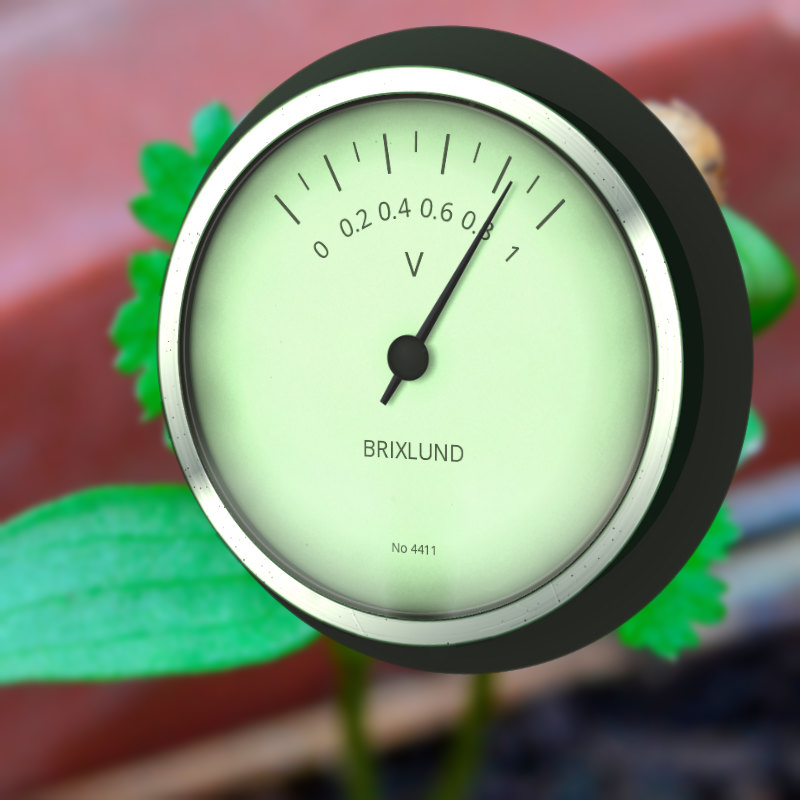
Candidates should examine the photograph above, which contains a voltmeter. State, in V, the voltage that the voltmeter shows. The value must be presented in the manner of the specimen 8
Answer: 0.85
